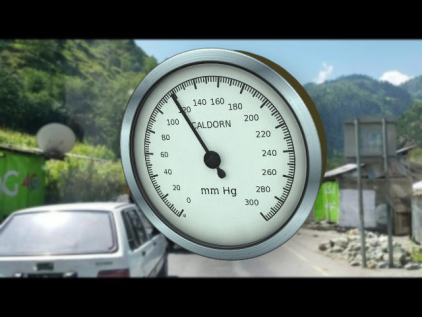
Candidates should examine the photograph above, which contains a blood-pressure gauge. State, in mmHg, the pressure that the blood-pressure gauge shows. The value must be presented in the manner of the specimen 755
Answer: 120
